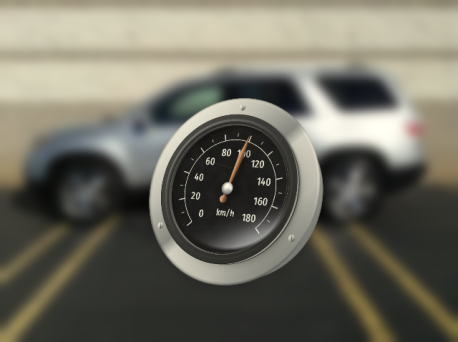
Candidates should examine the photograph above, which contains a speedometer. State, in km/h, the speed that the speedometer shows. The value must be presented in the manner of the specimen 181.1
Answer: 100
